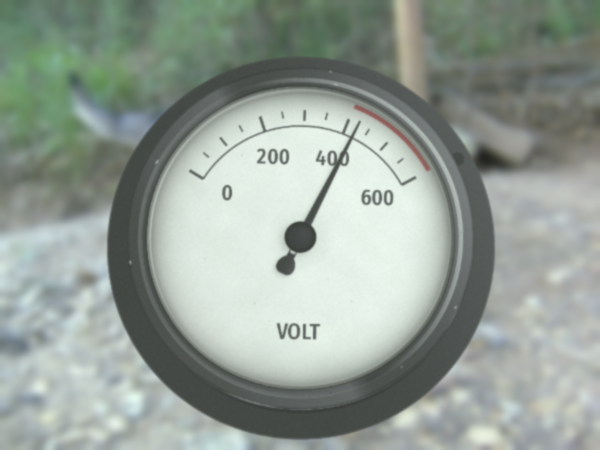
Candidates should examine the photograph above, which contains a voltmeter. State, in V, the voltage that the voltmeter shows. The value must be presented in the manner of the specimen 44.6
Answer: 425
